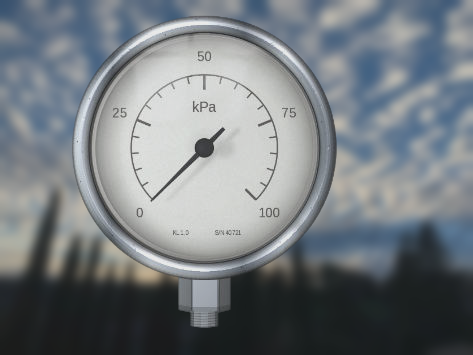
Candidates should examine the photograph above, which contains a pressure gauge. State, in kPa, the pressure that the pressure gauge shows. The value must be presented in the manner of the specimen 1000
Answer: 0
